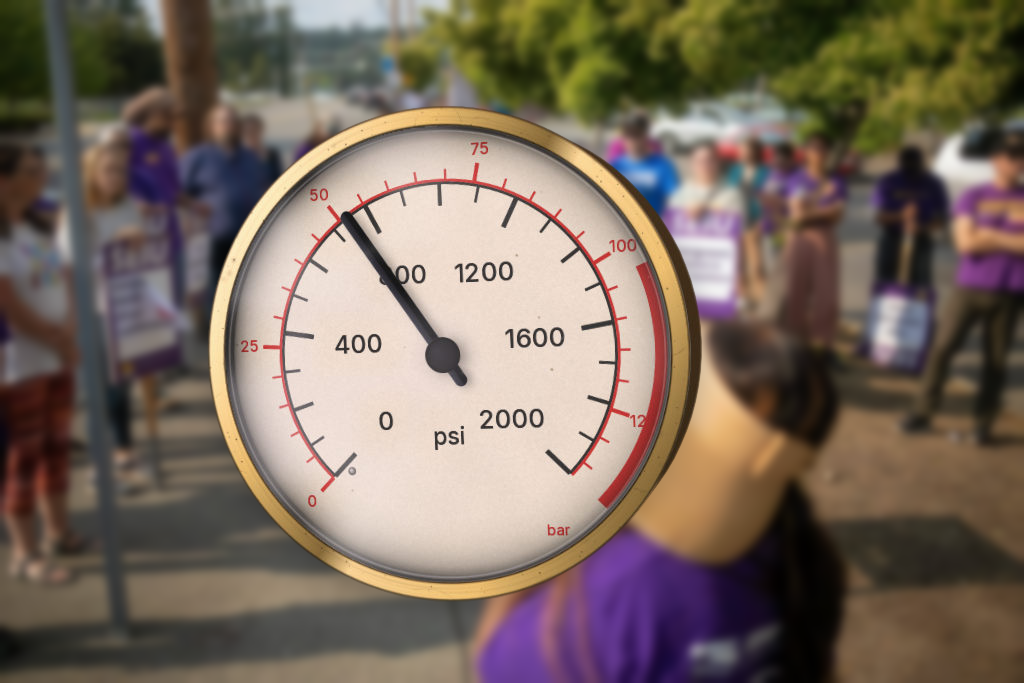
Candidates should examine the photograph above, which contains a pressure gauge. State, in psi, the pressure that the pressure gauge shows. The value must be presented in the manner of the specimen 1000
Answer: 750
